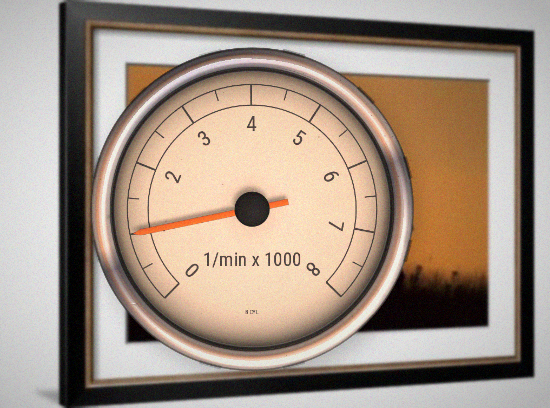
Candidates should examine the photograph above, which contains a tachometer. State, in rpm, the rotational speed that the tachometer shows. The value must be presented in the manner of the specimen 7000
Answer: 1000
